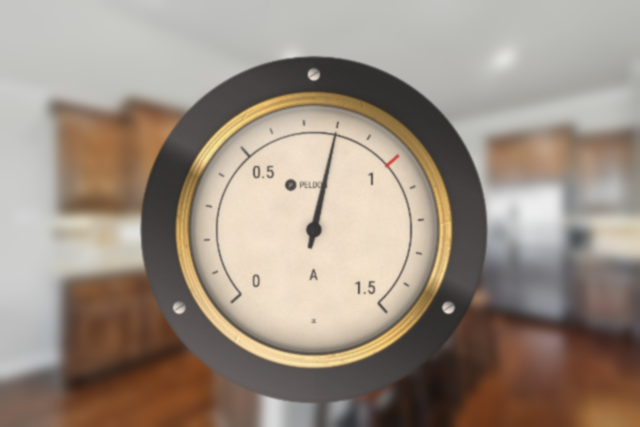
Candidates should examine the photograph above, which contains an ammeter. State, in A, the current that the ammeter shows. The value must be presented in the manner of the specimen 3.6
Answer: 0.8
